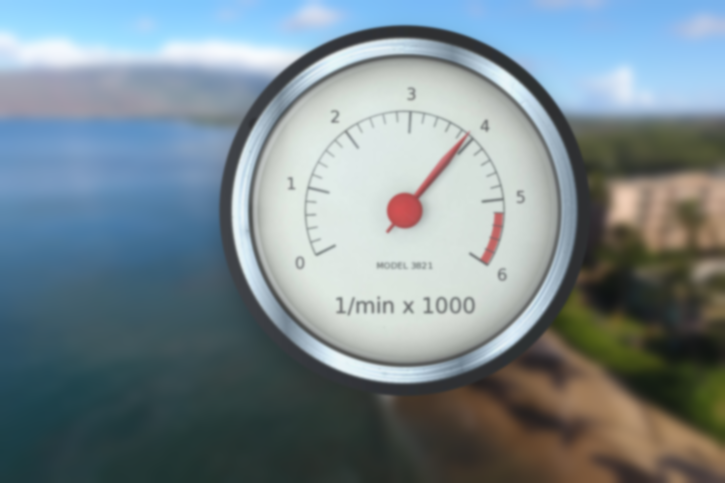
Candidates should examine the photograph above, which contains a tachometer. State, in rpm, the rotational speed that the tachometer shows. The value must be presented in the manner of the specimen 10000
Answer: 3900
